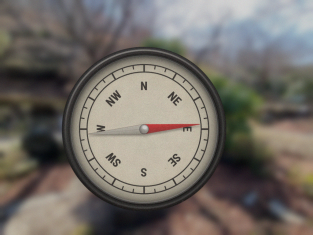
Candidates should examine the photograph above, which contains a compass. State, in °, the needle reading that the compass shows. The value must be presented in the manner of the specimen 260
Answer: 85
